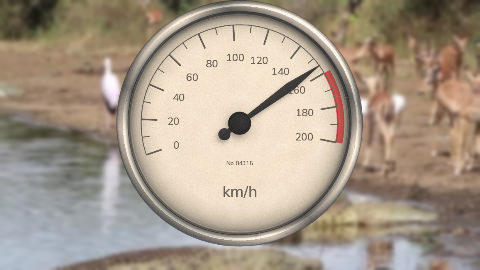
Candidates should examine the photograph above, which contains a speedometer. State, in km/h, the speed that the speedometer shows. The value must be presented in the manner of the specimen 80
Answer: 155
